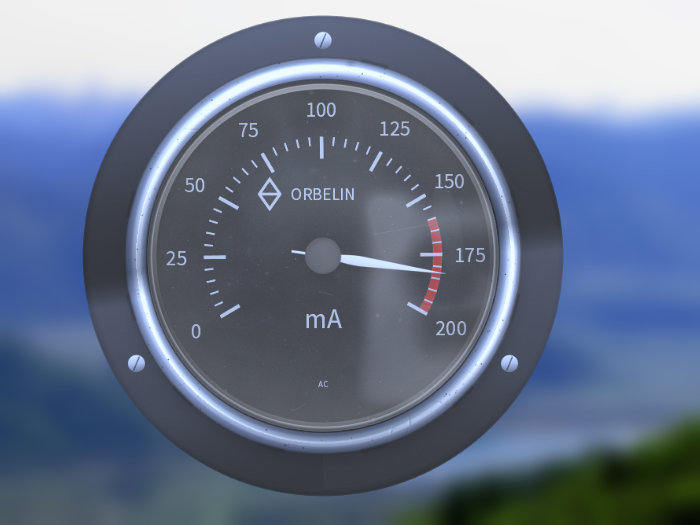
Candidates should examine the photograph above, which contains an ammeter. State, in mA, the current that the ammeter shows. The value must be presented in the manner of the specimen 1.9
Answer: 182.5
